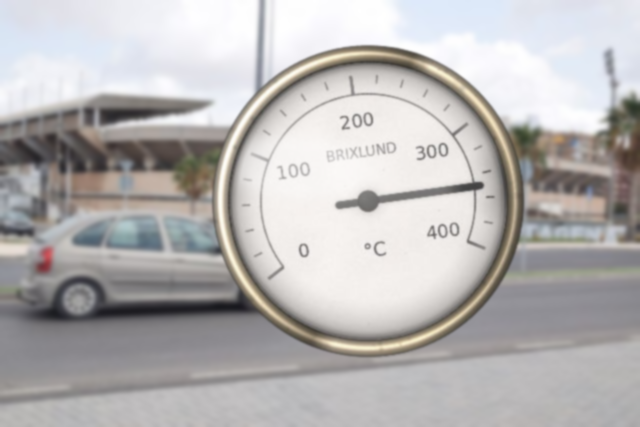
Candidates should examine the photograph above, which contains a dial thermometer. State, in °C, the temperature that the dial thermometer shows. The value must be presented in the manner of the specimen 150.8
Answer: 350
